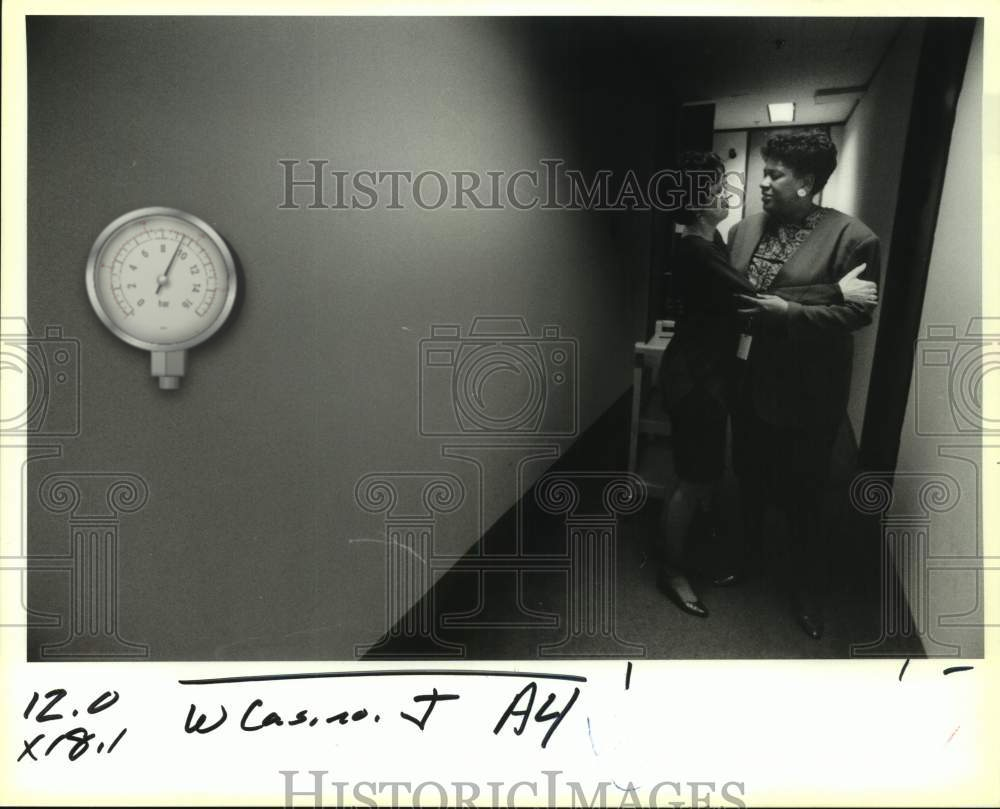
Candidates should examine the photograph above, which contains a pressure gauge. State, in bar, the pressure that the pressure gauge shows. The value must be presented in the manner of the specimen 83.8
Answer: 9.5
